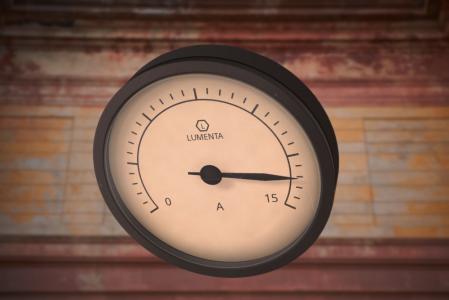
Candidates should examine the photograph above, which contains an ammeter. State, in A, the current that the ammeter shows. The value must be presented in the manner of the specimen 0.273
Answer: 13.5
